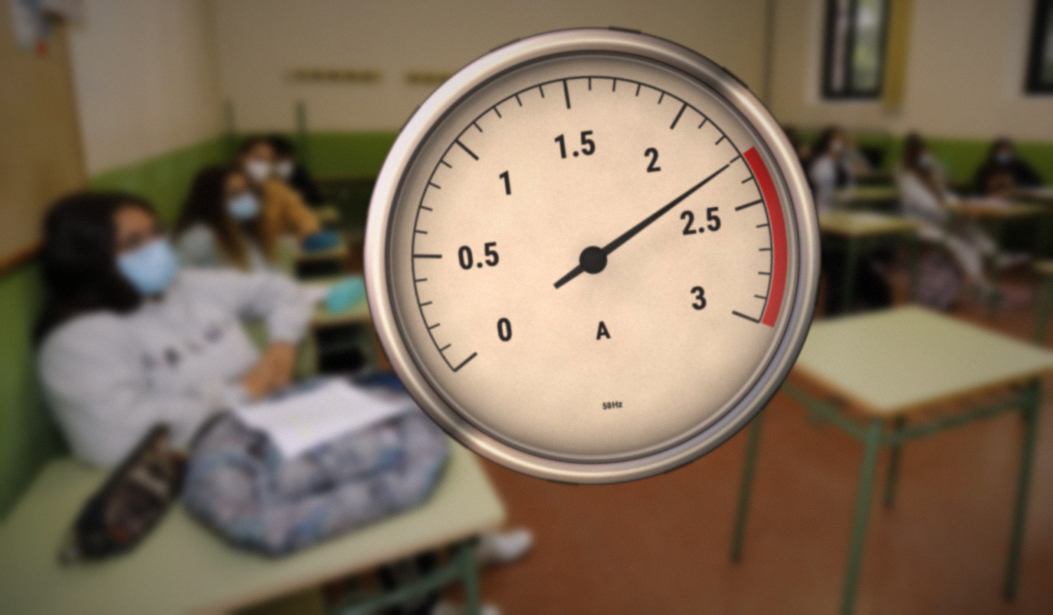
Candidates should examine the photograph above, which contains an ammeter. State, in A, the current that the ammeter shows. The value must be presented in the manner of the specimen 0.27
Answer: 2.3
